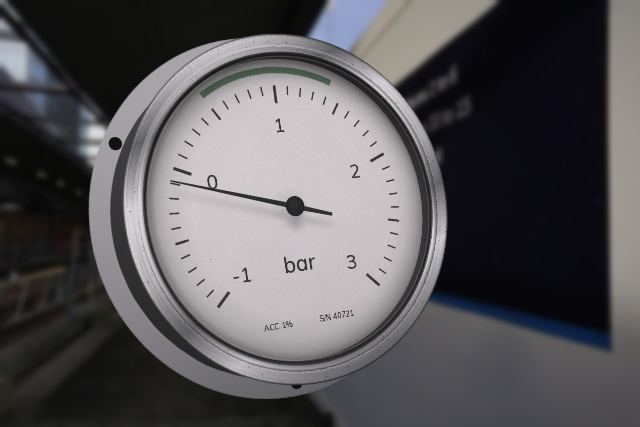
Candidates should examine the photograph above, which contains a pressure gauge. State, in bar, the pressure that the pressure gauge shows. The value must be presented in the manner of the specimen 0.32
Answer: -0.1
